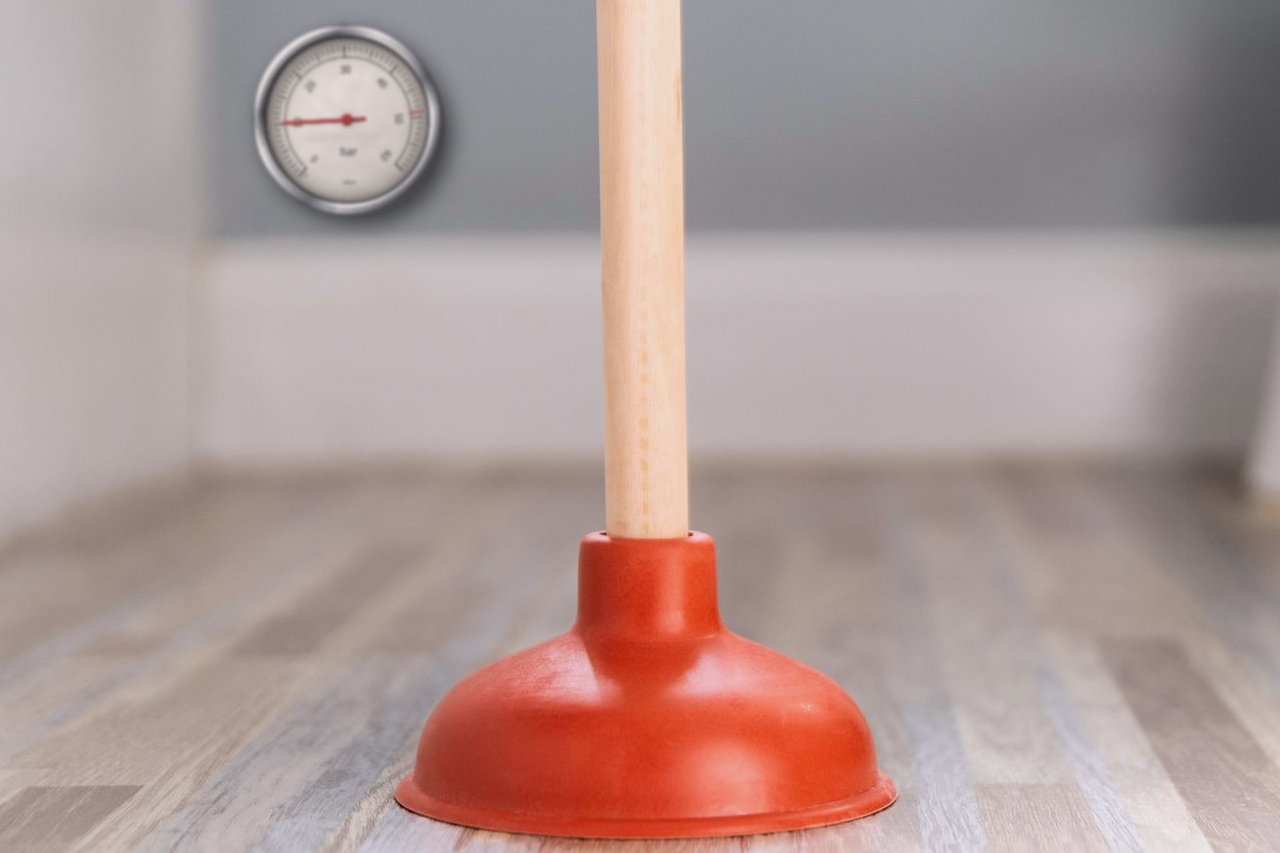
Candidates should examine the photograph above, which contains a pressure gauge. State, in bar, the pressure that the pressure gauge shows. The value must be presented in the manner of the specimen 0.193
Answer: 10
